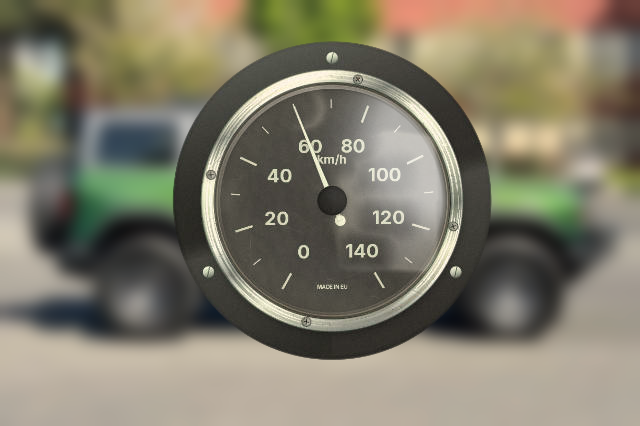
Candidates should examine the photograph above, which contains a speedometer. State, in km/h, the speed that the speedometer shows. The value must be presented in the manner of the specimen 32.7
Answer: 60
